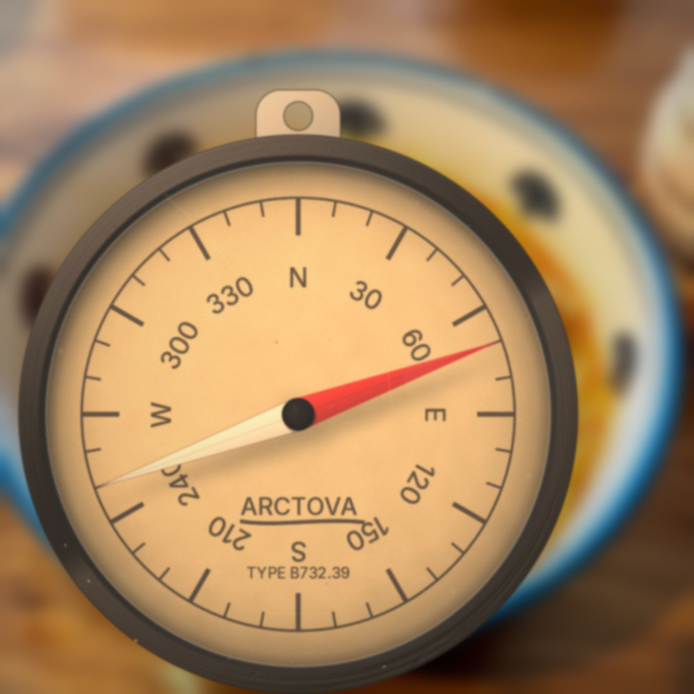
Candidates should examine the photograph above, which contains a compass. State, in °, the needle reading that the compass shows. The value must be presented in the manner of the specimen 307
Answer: 70
